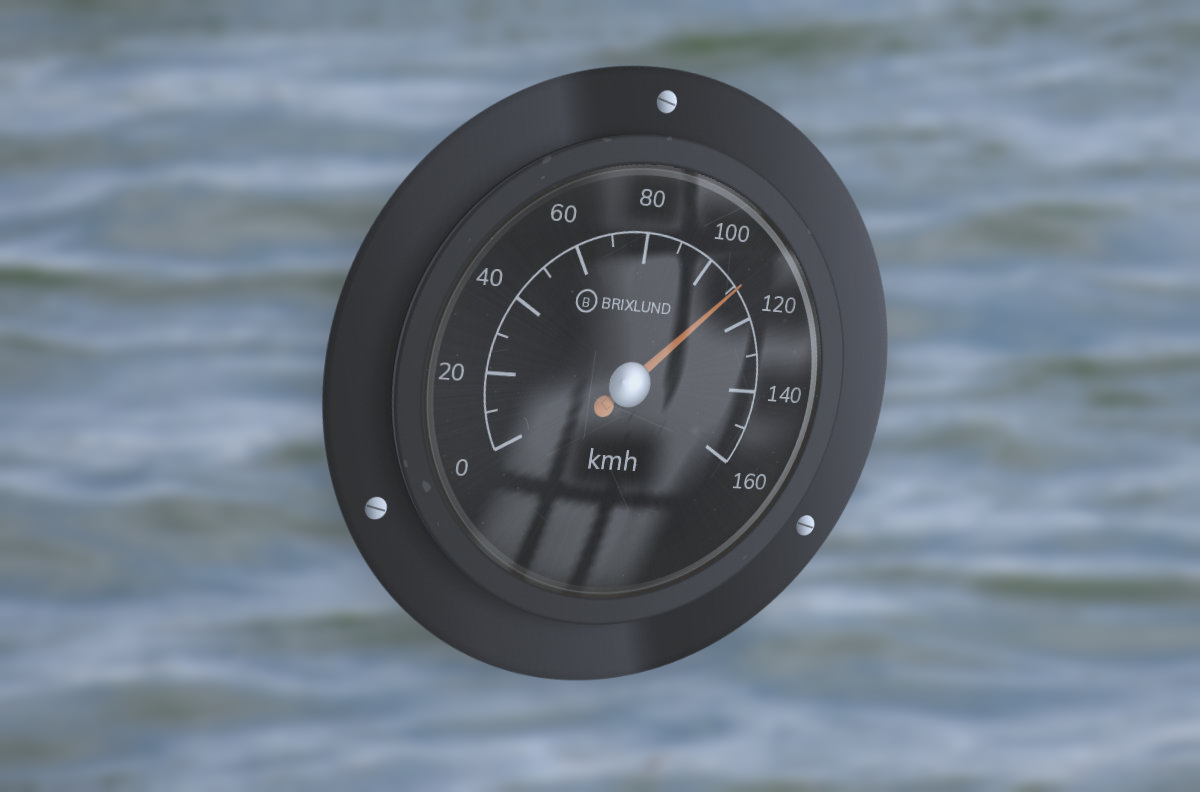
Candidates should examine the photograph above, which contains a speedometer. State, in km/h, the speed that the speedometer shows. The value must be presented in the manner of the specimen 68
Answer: 110
